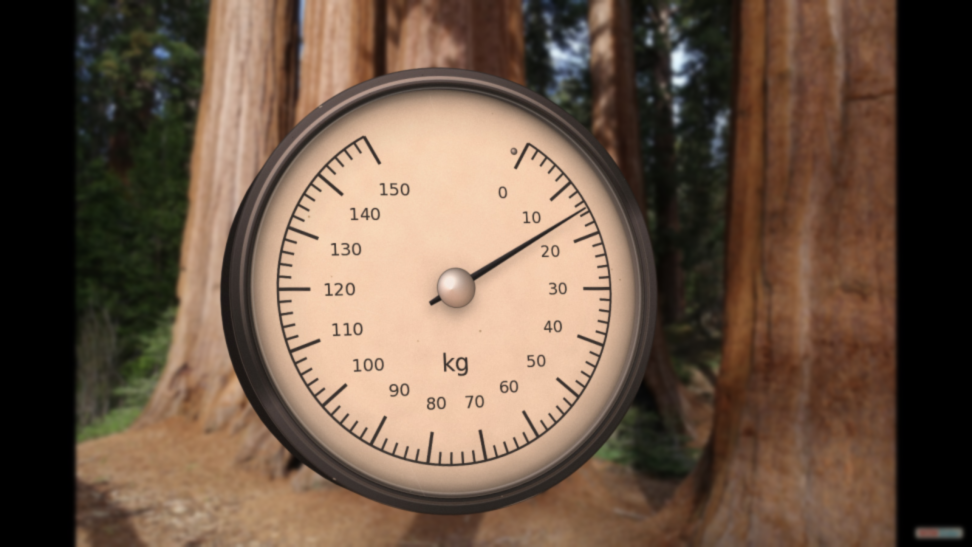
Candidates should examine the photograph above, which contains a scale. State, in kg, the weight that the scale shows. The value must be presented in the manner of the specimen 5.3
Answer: 15
